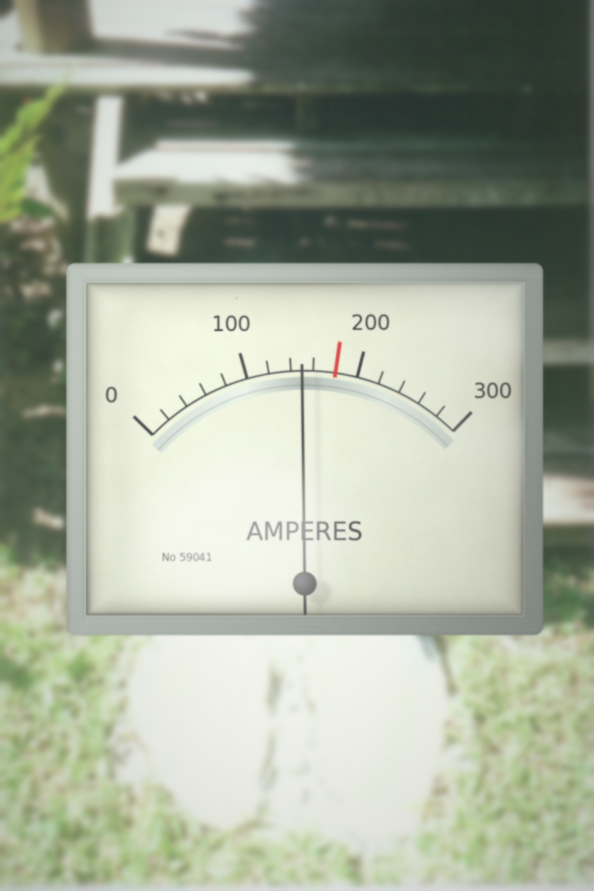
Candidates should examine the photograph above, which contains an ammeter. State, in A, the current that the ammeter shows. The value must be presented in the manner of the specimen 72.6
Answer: 150
